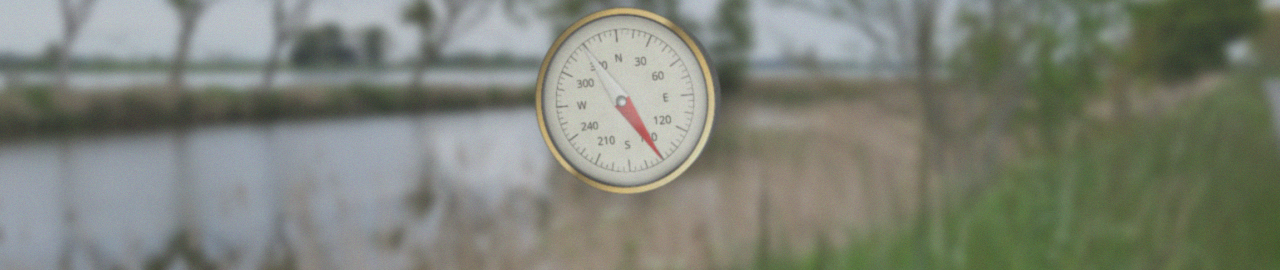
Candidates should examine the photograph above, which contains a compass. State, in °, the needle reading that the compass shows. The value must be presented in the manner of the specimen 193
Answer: 150
